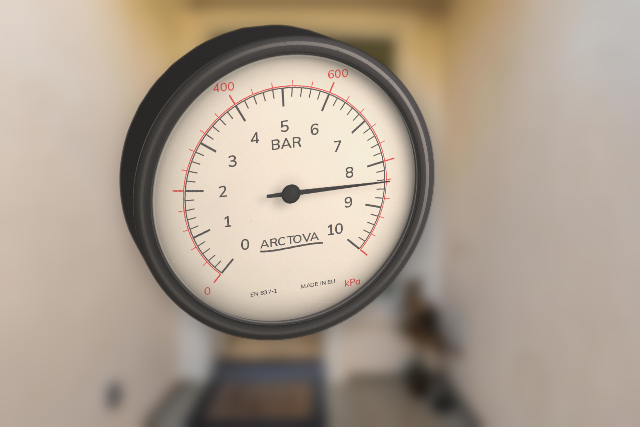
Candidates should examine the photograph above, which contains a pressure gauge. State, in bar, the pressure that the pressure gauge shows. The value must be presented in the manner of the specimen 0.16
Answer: 8.4
